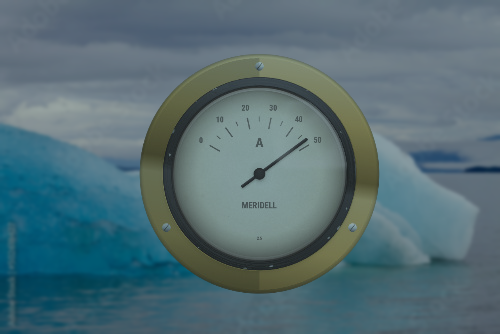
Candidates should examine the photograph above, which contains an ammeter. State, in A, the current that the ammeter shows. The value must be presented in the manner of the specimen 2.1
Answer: 47.5
